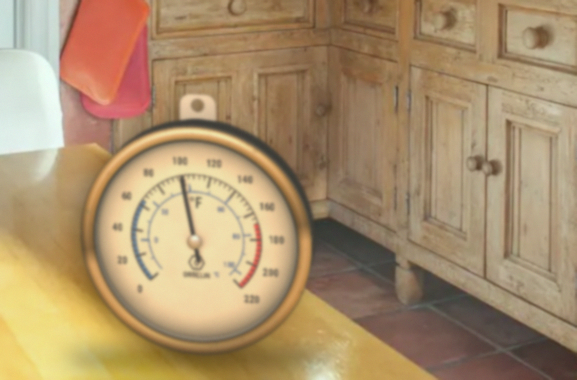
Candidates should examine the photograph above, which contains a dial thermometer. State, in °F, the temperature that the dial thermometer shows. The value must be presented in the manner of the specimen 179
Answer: 100
